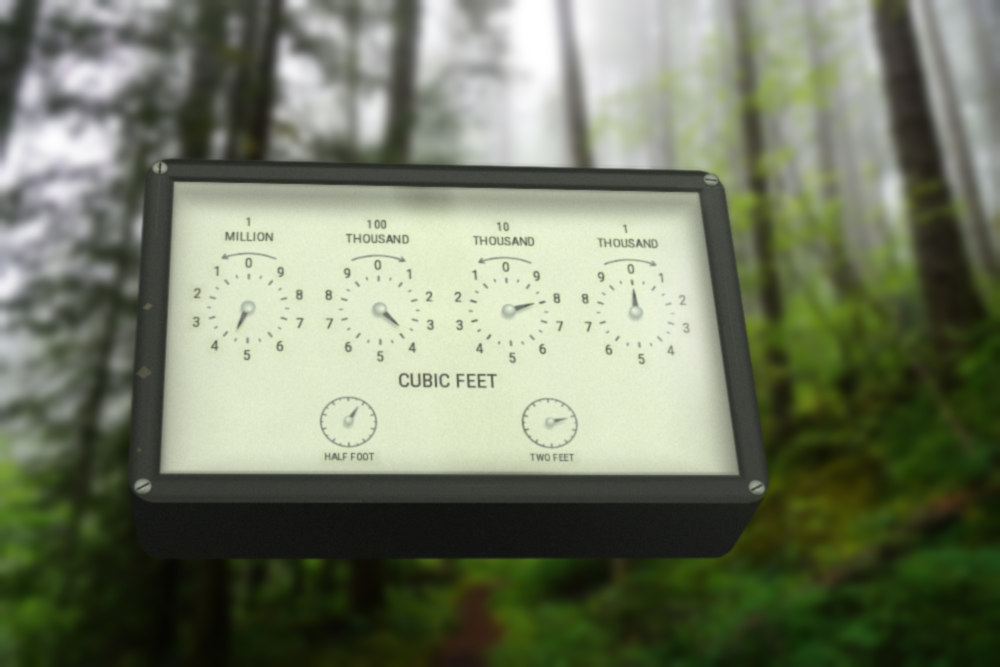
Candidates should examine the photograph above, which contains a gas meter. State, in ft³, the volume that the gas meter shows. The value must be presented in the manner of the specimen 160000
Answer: 438000
